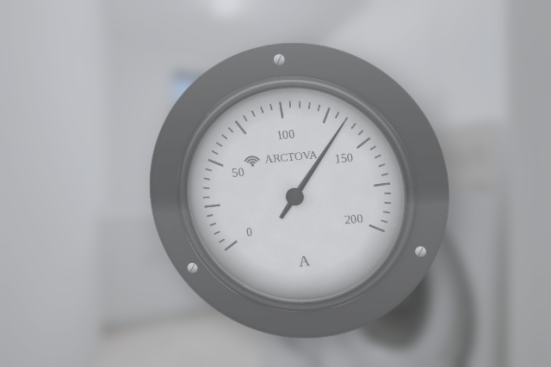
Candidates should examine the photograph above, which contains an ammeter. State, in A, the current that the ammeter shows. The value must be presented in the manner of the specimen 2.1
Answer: 135
